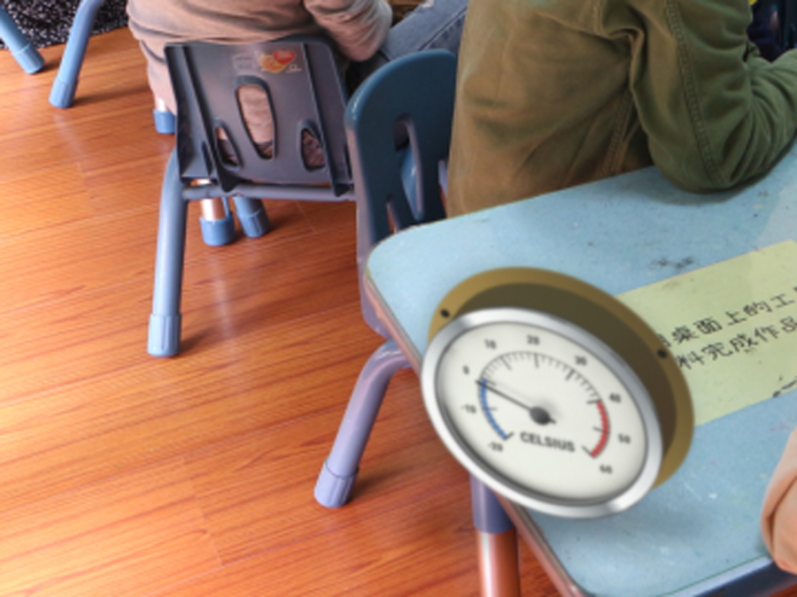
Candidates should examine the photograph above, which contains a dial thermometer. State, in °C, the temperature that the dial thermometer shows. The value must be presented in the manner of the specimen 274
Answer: 0
